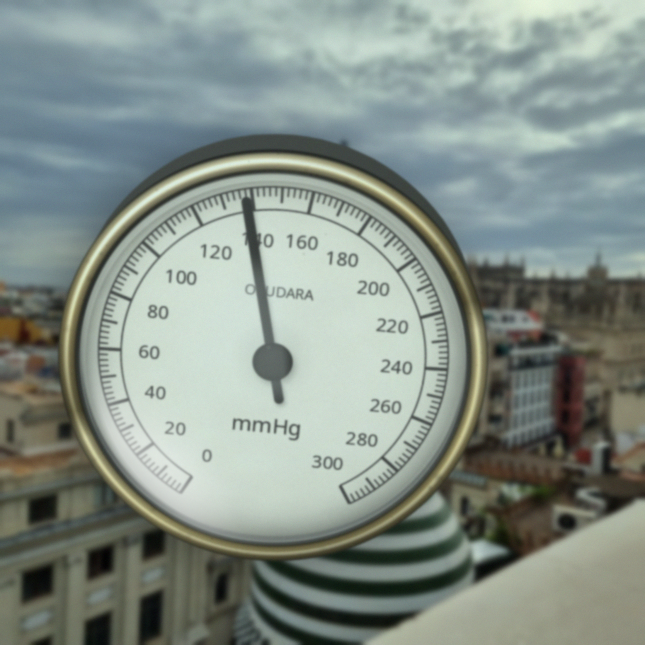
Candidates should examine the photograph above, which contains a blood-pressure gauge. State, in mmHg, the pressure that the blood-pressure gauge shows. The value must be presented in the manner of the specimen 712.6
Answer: 138
